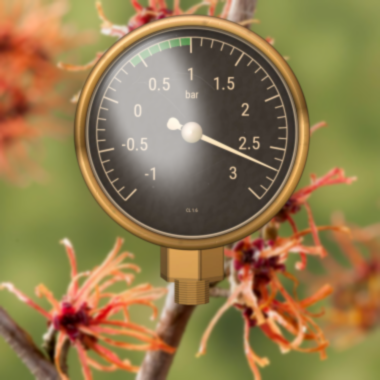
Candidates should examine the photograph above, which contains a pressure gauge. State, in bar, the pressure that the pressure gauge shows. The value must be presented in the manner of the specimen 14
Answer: 2.7
